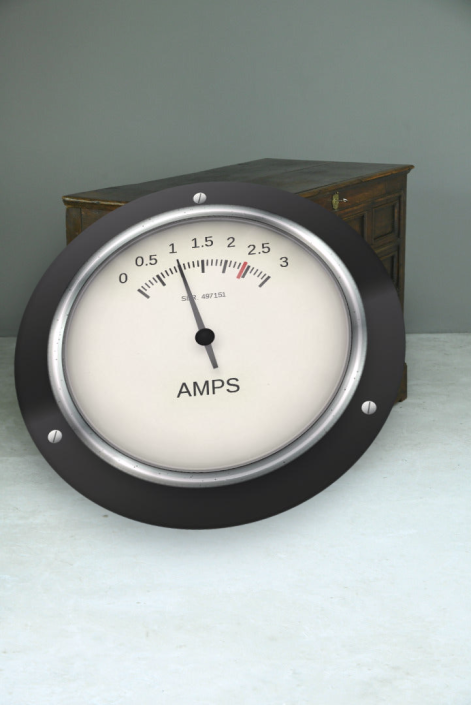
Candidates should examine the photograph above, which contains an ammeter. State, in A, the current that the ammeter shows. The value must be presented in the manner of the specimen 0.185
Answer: 1
